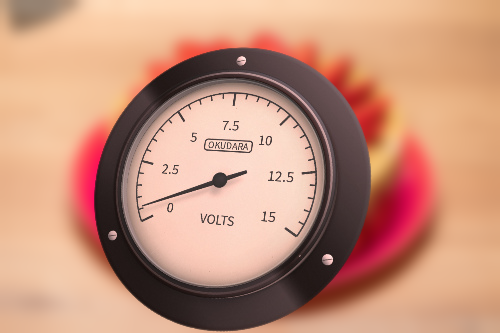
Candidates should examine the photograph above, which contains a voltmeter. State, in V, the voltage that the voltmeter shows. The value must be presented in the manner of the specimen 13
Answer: 0.5
